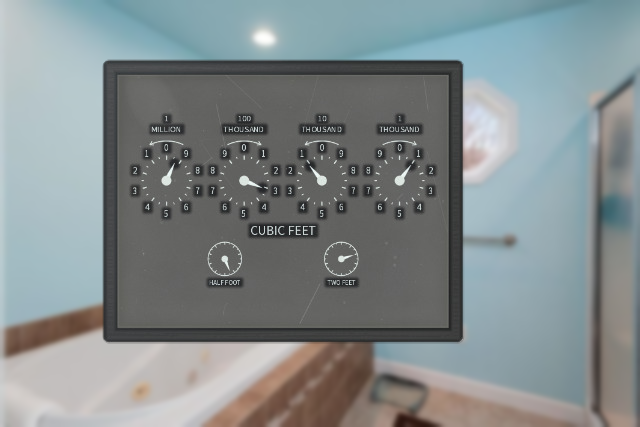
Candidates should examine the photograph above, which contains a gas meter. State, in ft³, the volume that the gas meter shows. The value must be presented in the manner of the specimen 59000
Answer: 931100
